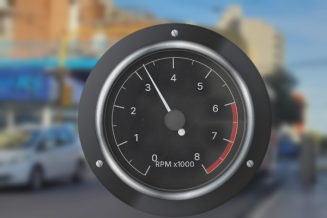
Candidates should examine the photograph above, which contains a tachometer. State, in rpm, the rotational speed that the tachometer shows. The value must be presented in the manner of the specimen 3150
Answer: 3250
